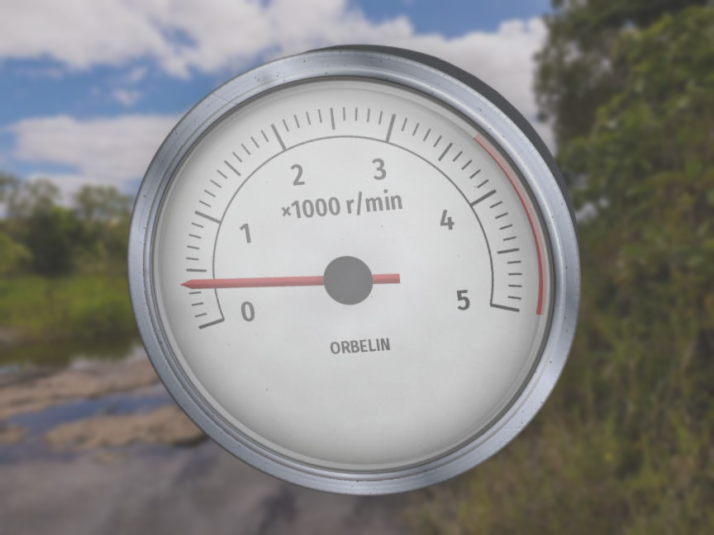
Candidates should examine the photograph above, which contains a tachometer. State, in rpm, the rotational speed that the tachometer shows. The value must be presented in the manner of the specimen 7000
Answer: 400
